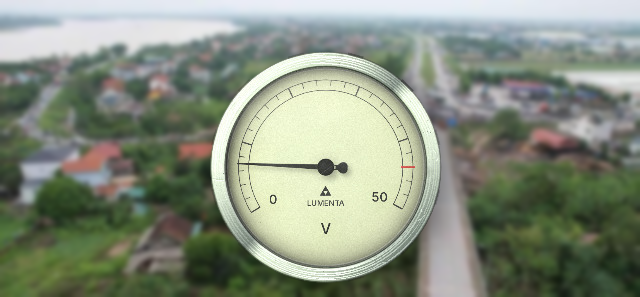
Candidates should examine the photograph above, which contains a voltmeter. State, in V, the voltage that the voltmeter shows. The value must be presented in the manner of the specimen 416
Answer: 7
